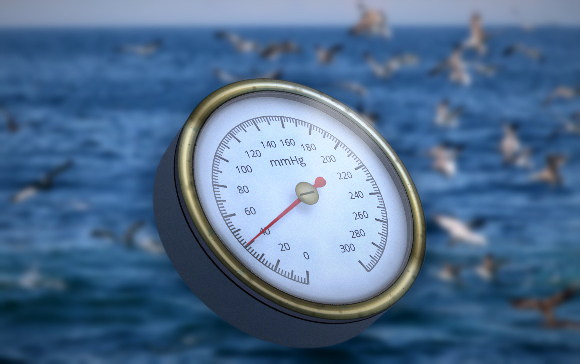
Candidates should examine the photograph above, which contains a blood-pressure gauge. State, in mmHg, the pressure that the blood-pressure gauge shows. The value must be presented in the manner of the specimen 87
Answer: 40
